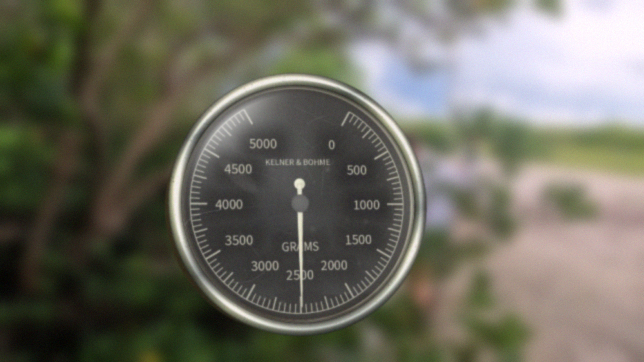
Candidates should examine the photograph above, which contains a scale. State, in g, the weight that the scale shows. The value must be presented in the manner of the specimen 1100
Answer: 2500
